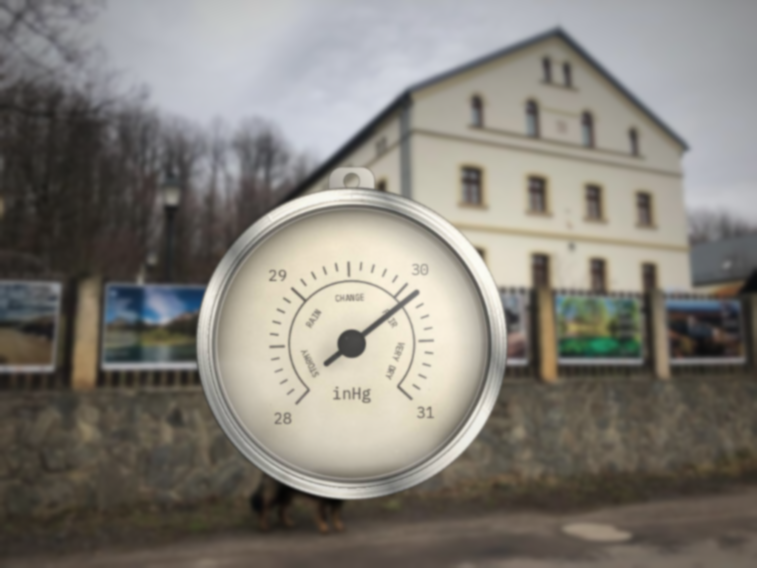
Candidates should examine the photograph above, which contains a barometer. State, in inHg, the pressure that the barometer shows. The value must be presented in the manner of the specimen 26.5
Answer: 30.1
